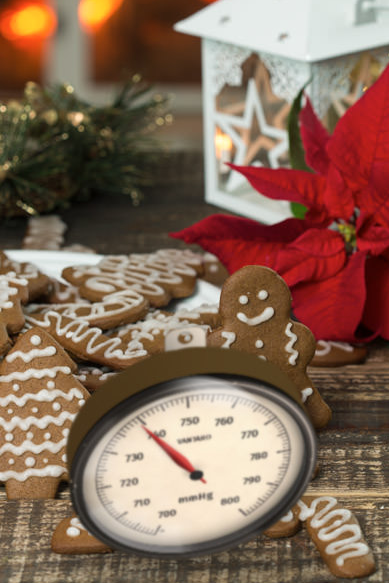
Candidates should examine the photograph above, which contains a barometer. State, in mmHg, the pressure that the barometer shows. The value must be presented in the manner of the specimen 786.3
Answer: 740
